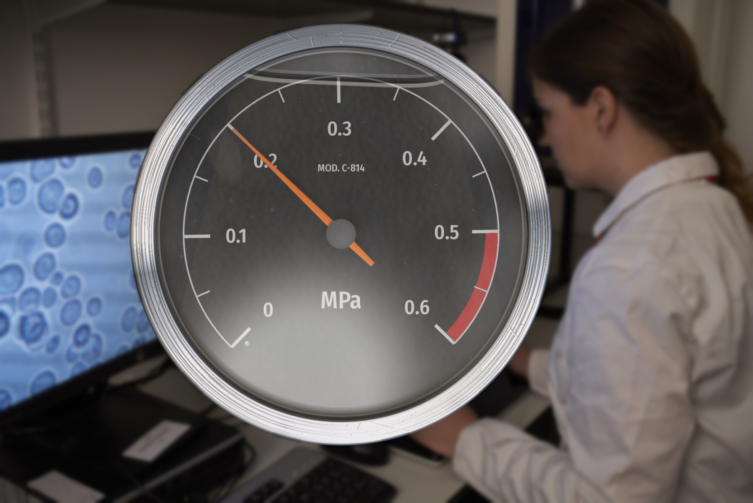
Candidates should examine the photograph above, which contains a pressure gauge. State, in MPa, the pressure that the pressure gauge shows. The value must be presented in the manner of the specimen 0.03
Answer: 0.2
